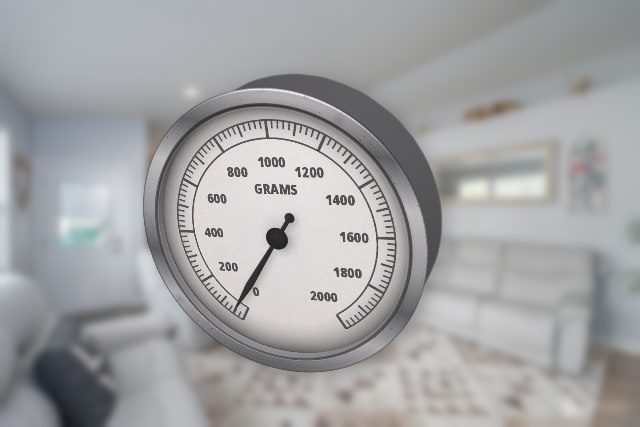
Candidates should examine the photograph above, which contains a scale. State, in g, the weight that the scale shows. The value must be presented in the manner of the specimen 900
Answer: 40
